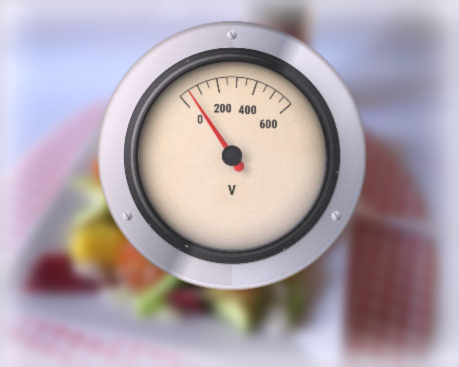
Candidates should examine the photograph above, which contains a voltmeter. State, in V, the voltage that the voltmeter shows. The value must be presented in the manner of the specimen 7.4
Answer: 50
